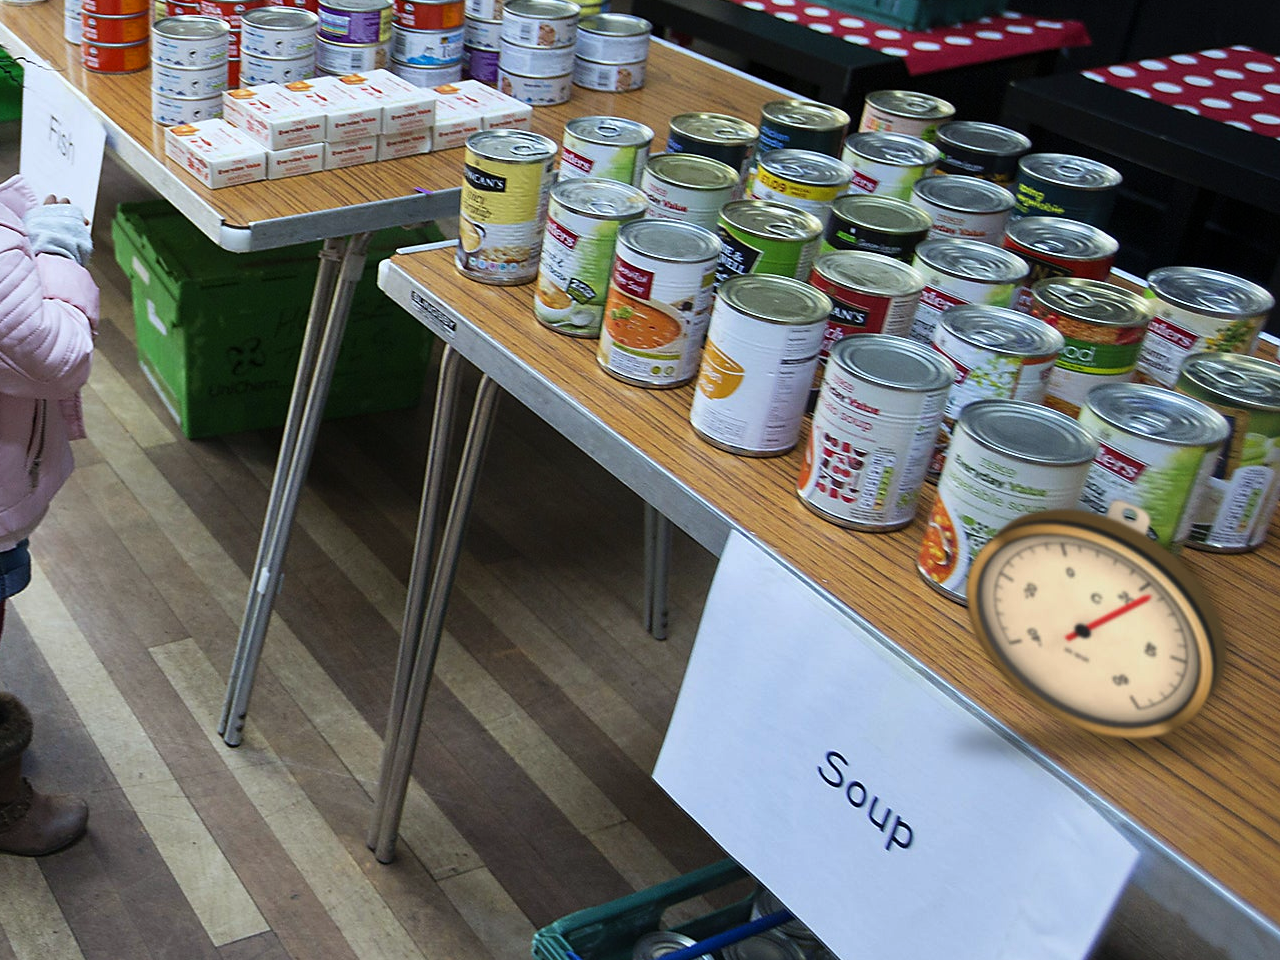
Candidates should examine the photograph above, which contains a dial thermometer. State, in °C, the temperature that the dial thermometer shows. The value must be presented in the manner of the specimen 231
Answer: 22
